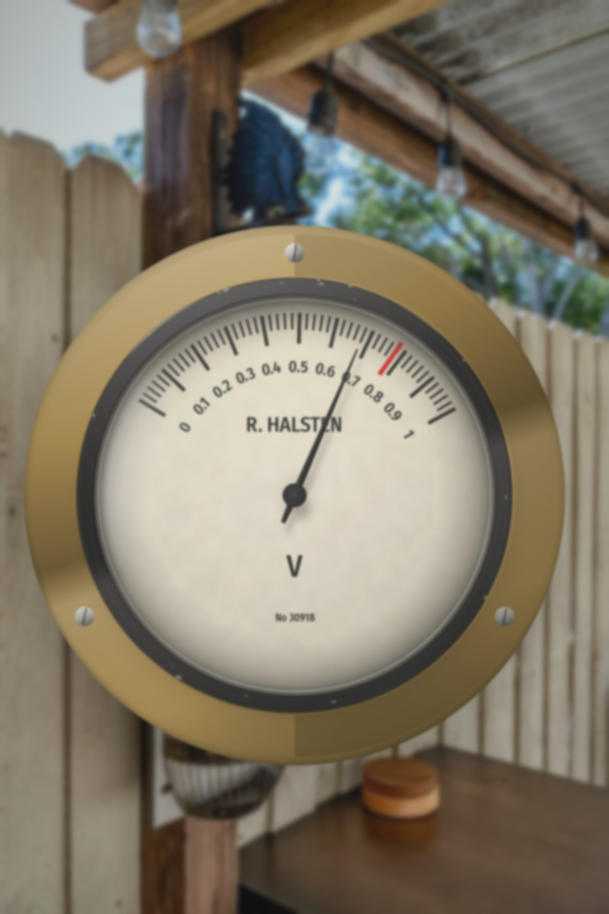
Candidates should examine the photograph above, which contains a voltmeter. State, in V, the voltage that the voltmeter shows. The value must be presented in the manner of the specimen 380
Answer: 0.68
